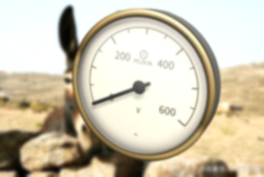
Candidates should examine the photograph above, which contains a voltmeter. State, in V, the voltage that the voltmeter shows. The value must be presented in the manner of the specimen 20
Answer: 0
